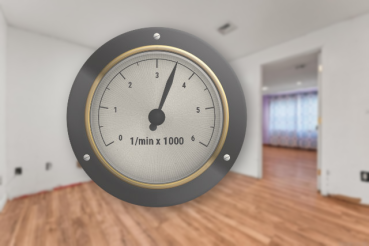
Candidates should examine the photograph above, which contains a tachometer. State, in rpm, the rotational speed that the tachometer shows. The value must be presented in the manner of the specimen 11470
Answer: 3500
